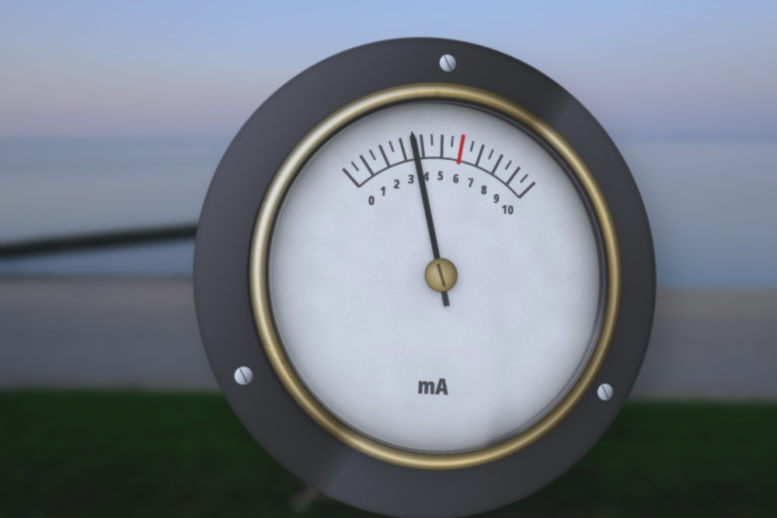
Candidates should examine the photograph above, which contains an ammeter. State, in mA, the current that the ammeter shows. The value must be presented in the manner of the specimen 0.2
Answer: 3.5
